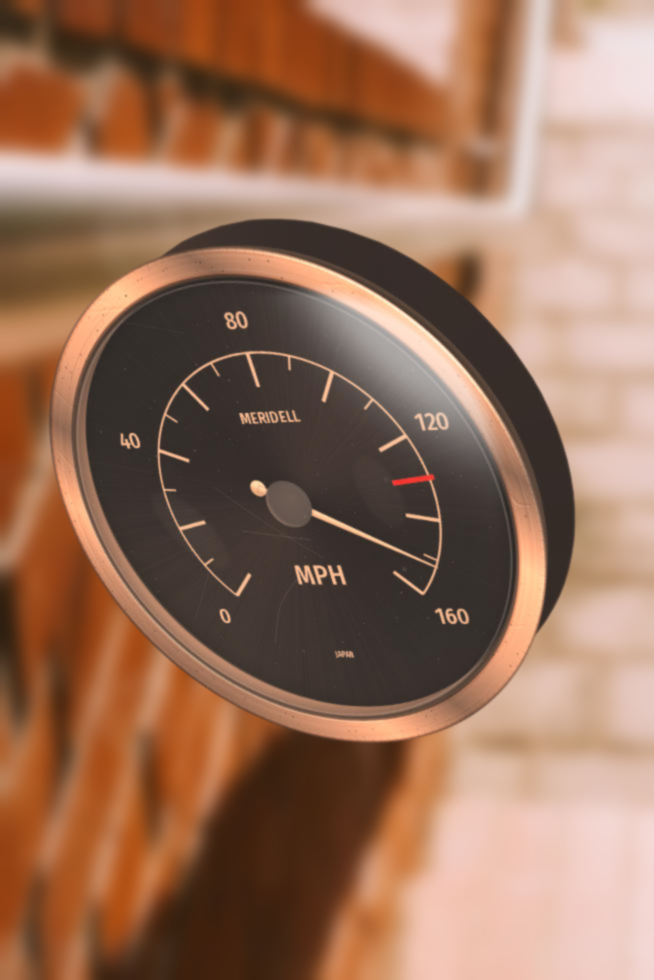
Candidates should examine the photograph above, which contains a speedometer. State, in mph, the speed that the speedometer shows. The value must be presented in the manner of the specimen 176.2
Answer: 150
